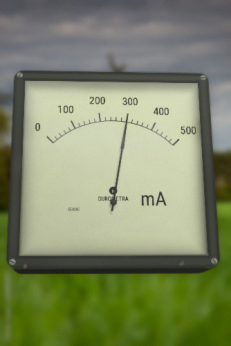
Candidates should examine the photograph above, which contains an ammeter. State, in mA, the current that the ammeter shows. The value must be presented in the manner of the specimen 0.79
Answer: 300
